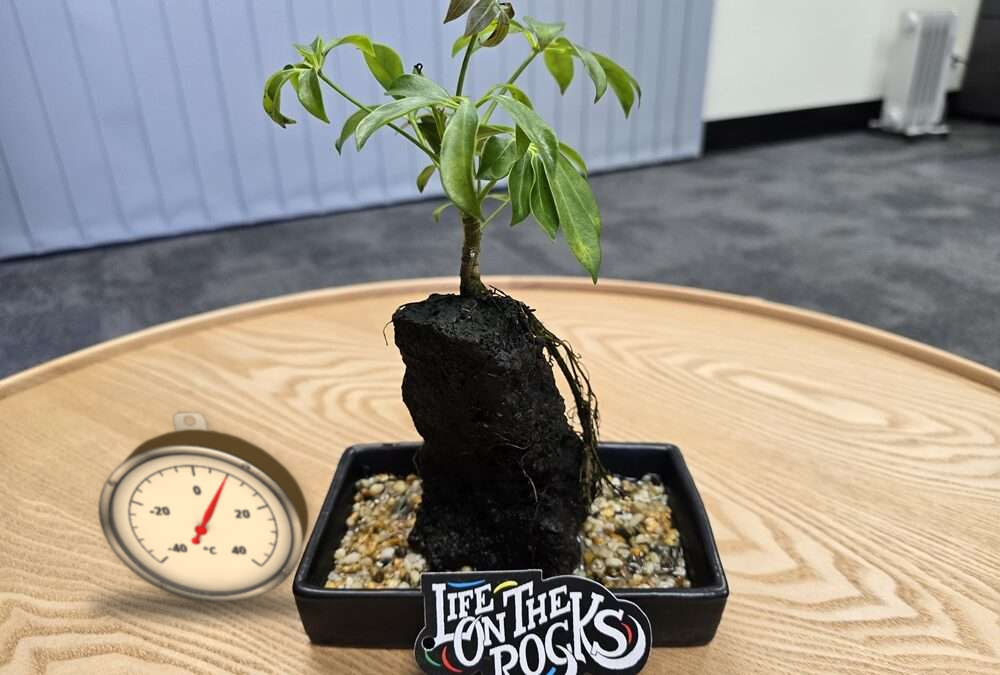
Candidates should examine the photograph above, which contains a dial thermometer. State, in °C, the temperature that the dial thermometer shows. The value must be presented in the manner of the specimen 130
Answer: 8
